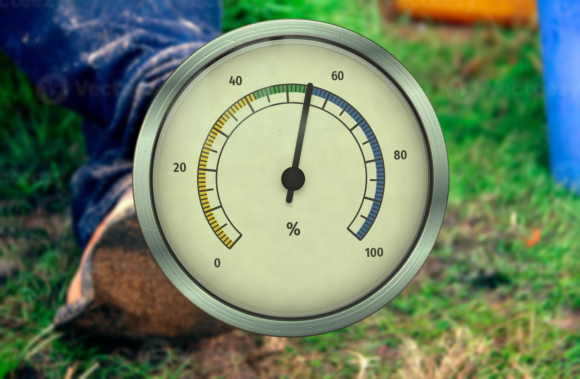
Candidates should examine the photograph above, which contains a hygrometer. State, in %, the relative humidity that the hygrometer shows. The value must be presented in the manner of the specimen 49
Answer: 55
